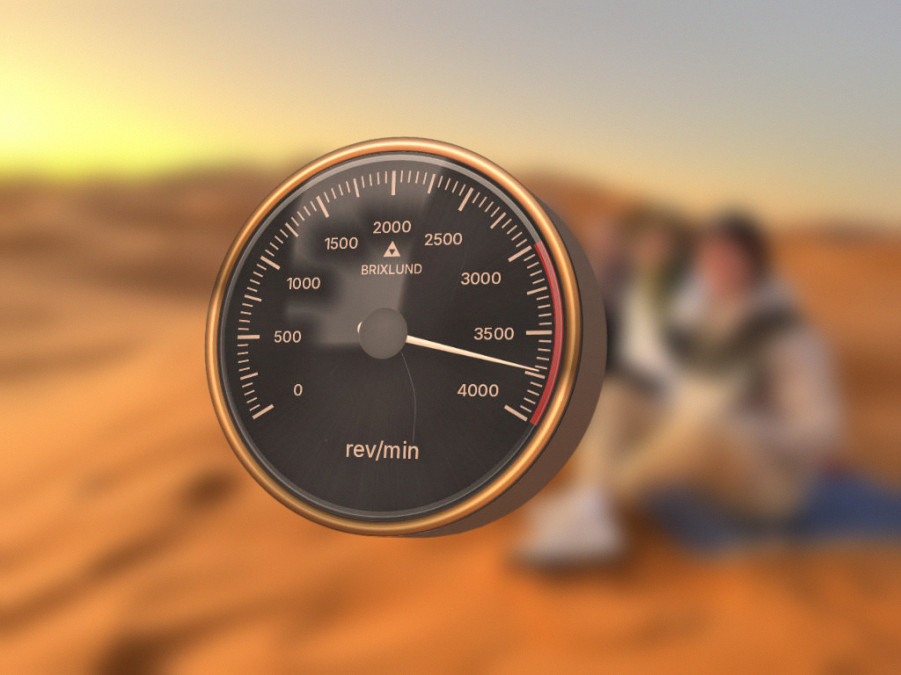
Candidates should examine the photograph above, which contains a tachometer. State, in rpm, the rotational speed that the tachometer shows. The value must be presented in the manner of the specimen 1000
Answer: 3725
